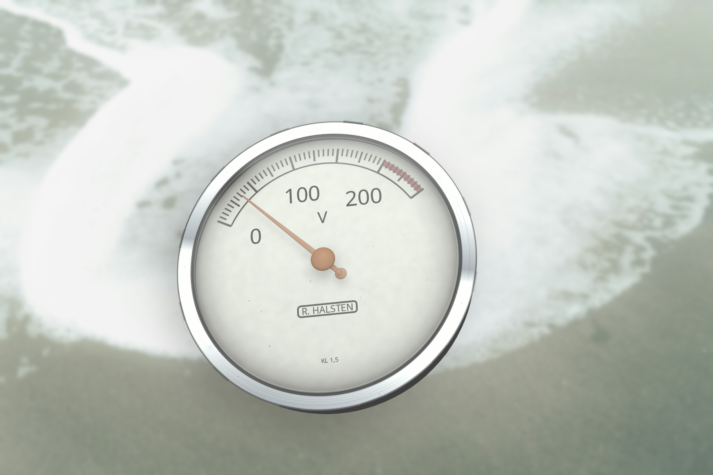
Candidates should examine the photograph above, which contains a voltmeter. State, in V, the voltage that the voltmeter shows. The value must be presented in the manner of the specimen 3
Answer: 35
